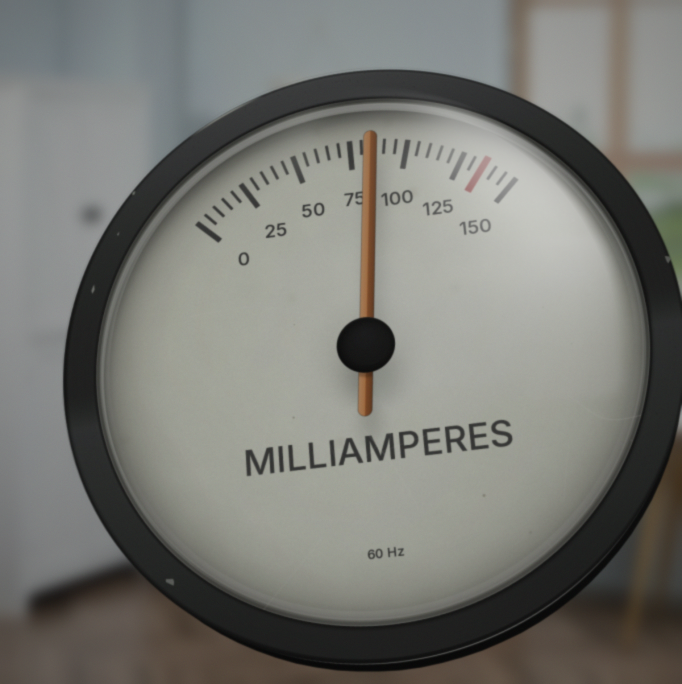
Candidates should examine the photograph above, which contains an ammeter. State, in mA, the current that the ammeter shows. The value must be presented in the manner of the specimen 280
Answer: 85
